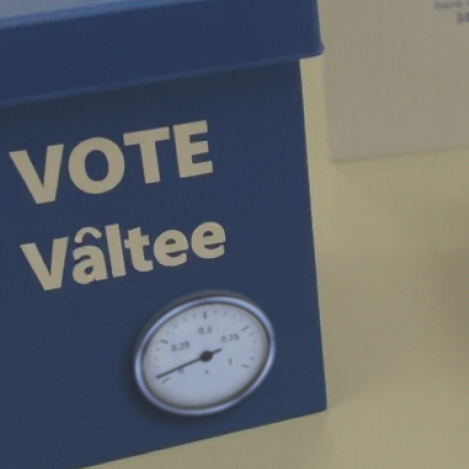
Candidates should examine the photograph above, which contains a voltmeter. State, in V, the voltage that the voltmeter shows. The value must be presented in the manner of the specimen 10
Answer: 0.05
